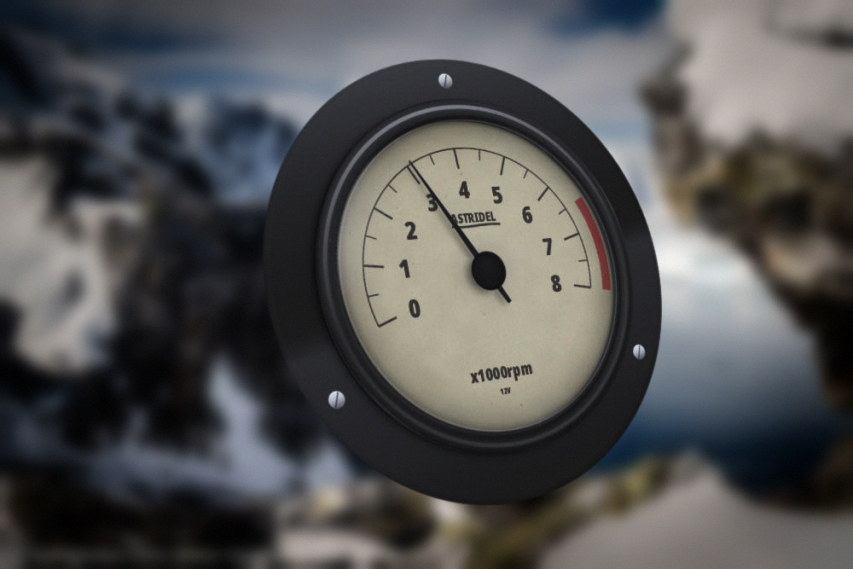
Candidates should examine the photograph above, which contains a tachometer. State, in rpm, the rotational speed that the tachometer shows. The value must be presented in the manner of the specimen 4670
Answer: 3000
